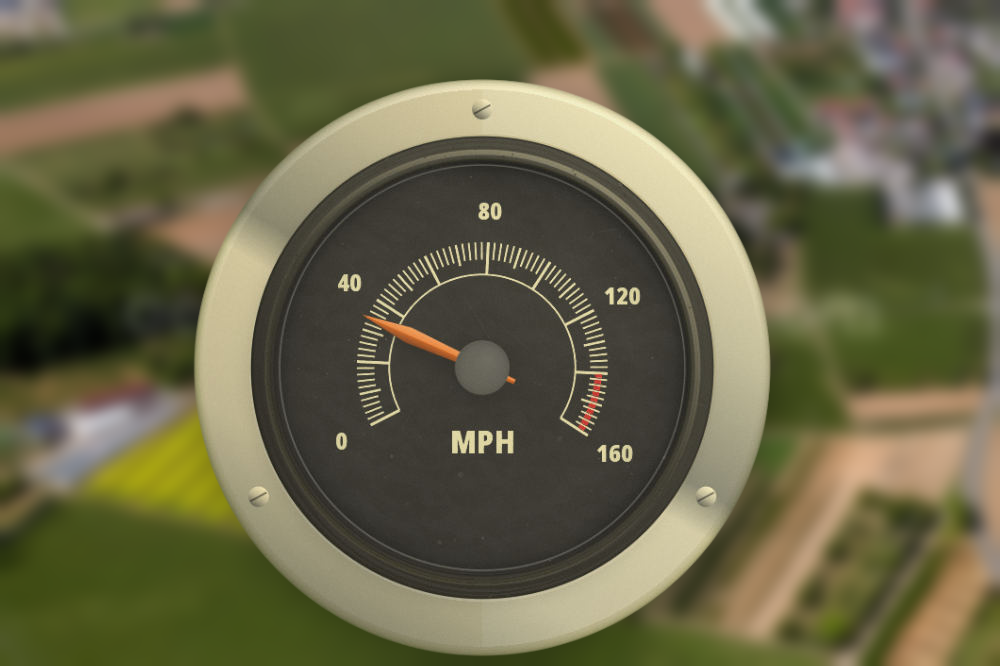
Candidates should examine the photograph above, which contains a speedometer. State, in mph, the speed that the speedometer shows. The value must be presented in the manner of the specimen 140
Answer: 34
